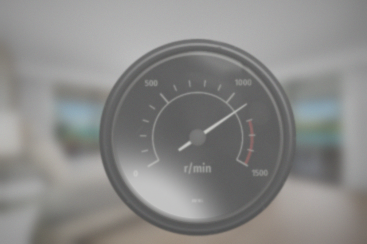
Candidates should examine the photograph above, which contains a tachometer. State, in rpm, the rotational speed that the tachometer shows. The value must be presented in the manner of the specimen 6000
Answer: 1100
